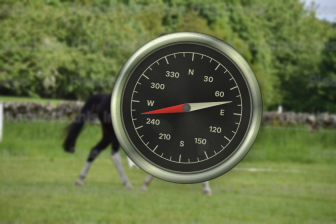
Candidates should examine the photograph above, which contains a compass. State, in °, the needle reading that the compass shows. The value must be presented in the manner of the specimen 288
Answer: 255
